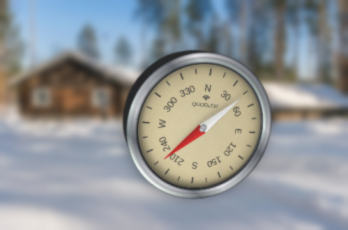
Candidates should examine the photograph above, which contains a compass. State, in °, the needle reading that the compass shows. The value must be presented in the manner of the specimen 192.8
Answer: 225
